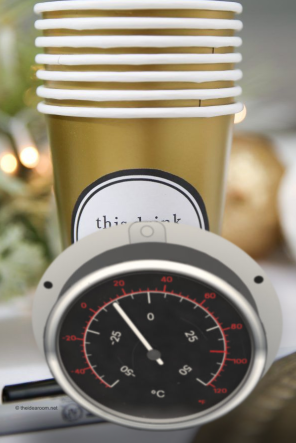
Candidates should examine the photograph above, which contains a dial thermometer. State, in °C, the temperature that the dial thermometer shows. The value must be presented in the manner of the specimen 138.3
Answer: -10
